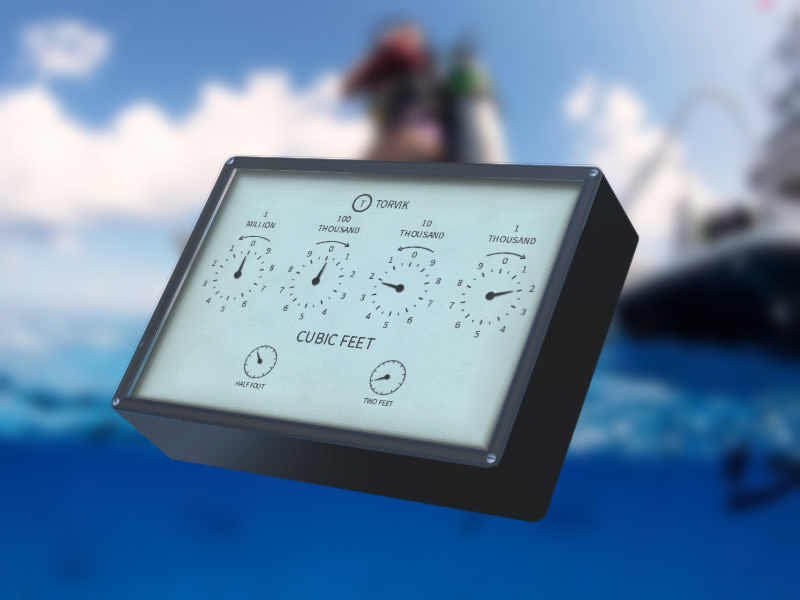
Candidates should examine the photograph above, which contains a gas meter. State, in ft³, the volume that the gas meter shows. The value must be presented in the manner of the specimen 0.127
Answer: 2200
